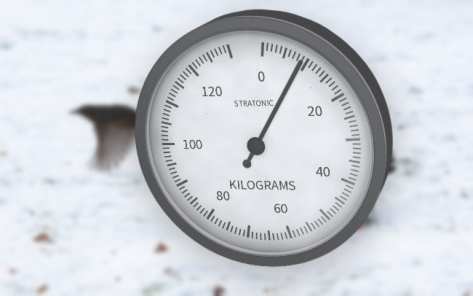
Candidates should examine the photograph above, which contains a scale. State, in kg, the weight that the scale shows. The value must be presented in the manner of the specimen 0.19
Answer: 9
